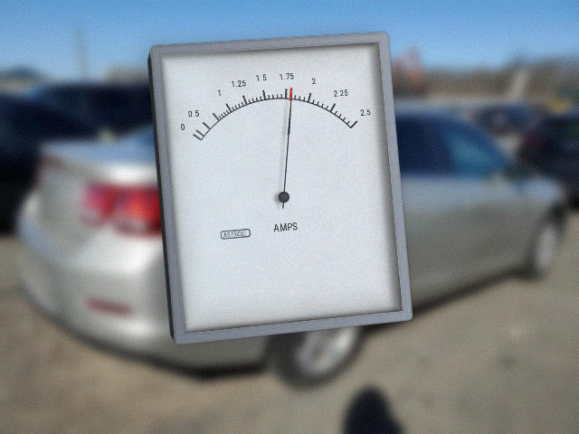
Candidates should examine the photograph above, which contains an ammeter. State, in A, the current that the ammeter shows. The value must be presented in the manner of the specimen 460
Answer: 1.8
